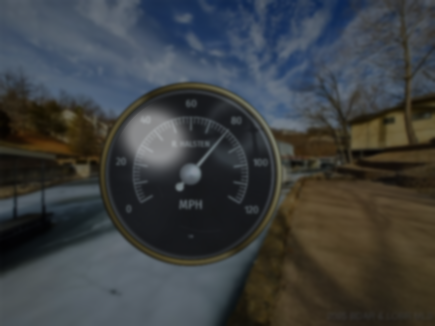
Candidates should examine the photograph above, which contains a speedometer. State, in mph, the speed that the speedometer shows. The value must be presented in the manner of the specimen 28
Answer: 80
